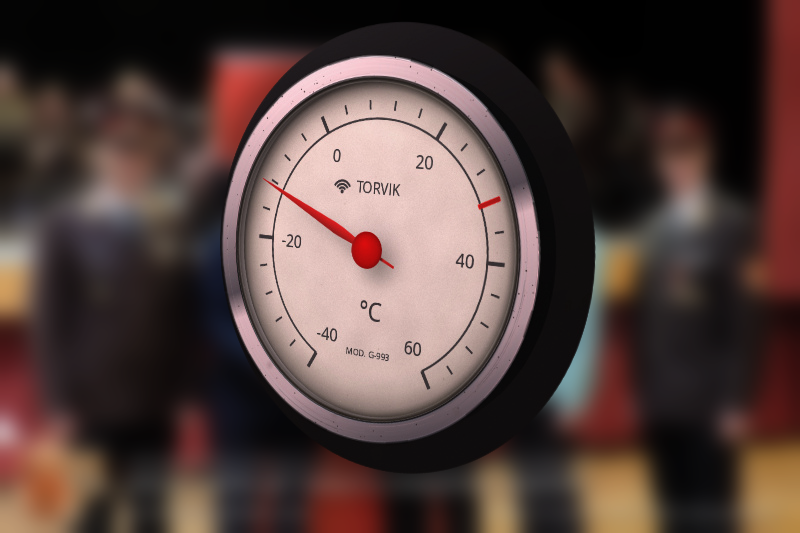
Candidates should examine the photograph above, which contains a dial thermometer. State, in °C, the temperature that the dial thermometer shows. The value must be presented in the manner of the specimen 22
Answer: -12
